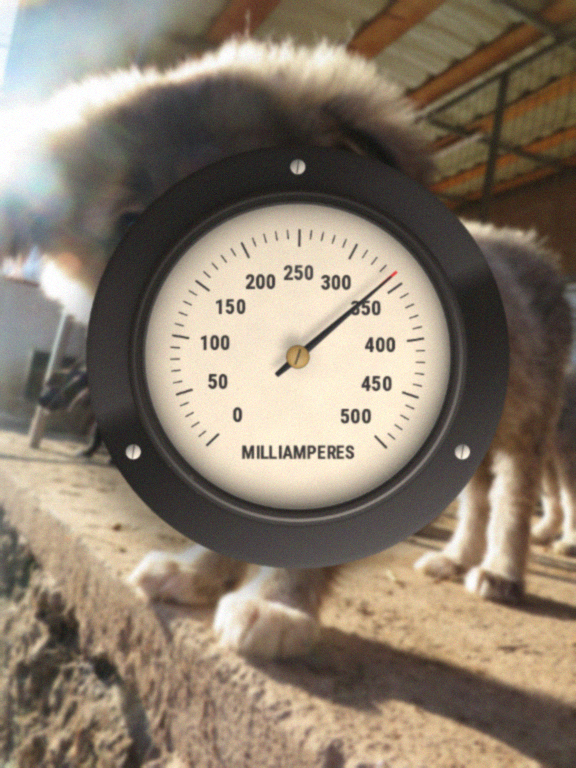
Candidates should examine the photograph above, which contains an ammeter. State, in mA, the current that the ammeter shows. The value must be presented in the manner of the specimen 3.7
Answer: 340
